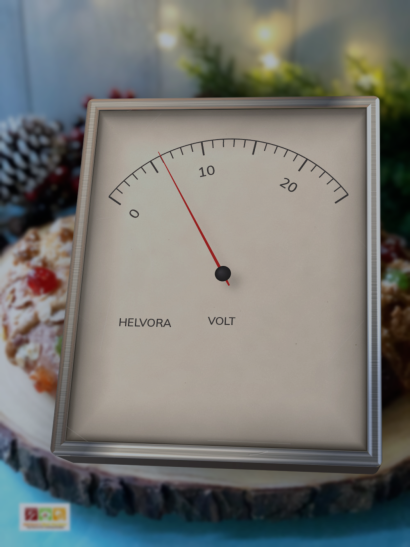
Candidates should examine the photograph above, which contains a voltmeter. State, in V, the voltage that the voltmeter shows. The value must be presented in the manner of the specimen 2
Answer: 6
